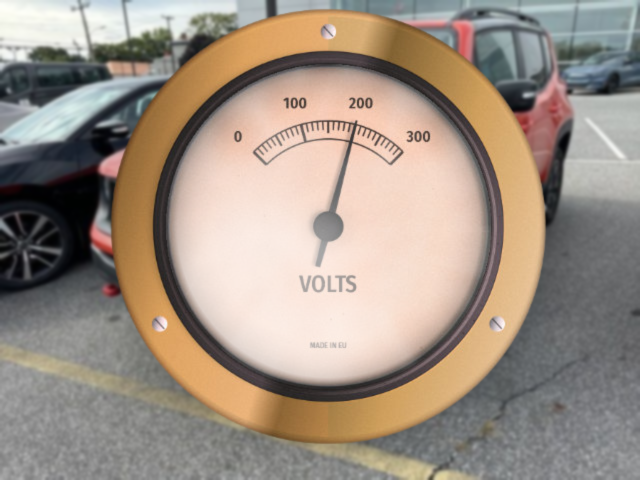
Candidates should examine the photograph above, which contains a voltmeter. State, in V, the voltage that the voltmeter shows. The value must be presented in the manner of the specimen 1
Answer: 200
